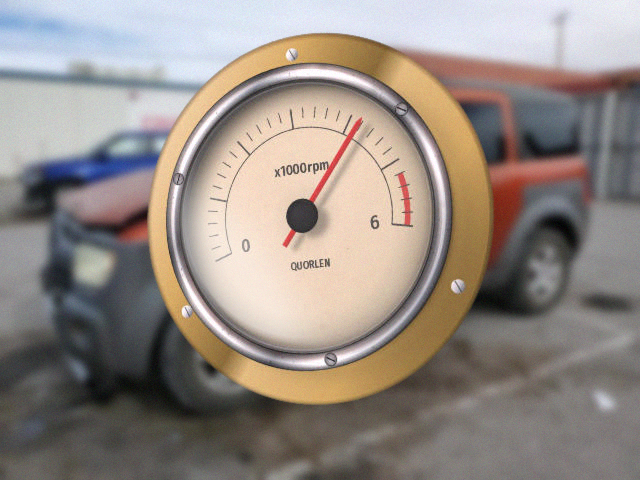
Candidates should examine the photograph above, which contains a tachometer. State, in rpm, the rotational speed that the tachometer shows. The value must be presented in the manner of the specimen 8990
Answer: 4200
